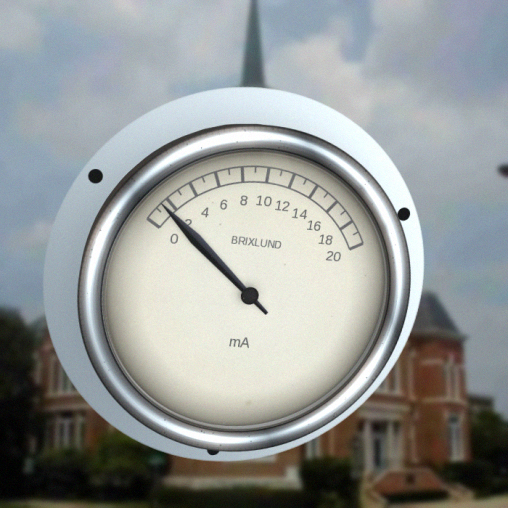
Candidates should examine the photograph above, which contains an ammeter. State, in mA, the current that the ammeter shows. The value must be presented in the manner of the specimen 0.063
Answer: 1.5
